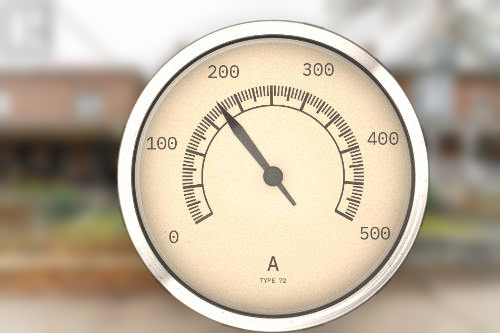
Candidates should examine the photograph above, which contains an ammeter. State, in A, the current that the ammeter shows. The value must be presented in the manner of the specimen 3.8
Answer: 175
